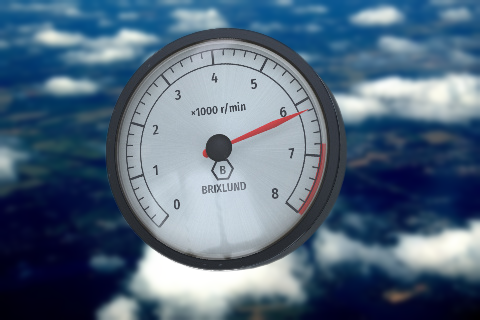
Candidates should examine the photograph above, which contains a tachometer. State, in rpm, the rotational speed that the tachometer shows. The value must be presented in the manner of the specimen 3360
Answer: 6200
